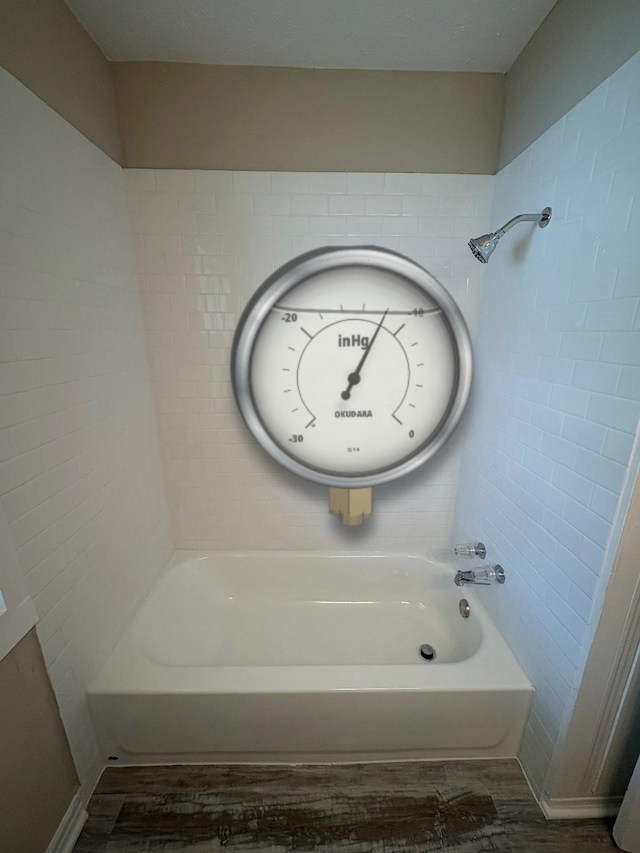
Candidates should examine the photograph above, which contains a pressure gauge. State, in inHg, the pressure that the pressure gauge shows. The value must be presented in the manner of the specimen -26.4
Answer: -12
